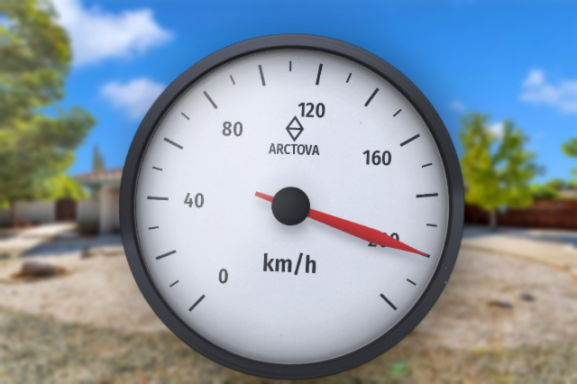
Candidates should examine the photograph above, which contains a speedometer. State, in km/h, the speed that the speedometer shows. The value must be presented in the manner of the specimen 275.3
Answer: 200
